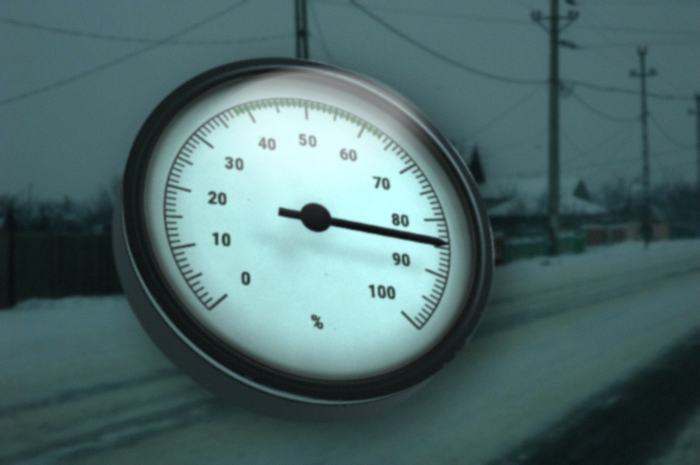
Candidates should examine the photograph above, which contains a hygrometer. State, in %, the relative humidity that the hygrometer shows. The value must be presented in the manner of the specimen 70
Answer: 85
